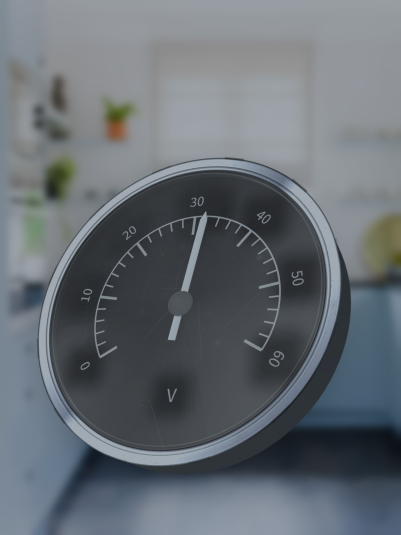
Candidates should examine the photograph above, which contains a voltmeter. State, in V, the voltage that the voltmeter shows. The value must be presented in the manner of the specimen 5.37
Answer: 32
